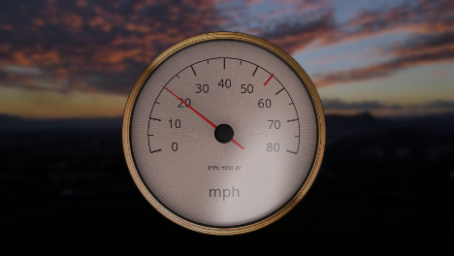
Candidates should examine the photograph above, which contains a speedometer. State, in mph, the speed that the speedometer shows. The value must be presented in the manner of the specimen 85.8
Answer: 20
